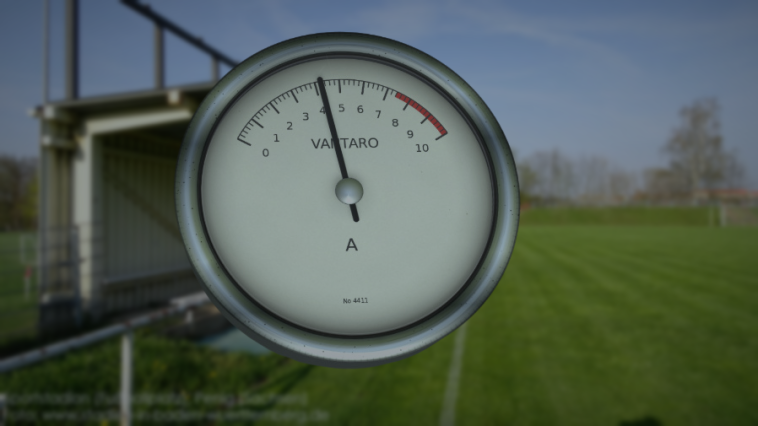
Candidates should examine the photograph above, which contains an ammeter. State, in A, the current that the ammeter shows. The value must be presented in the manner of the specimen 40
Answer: 4.2
